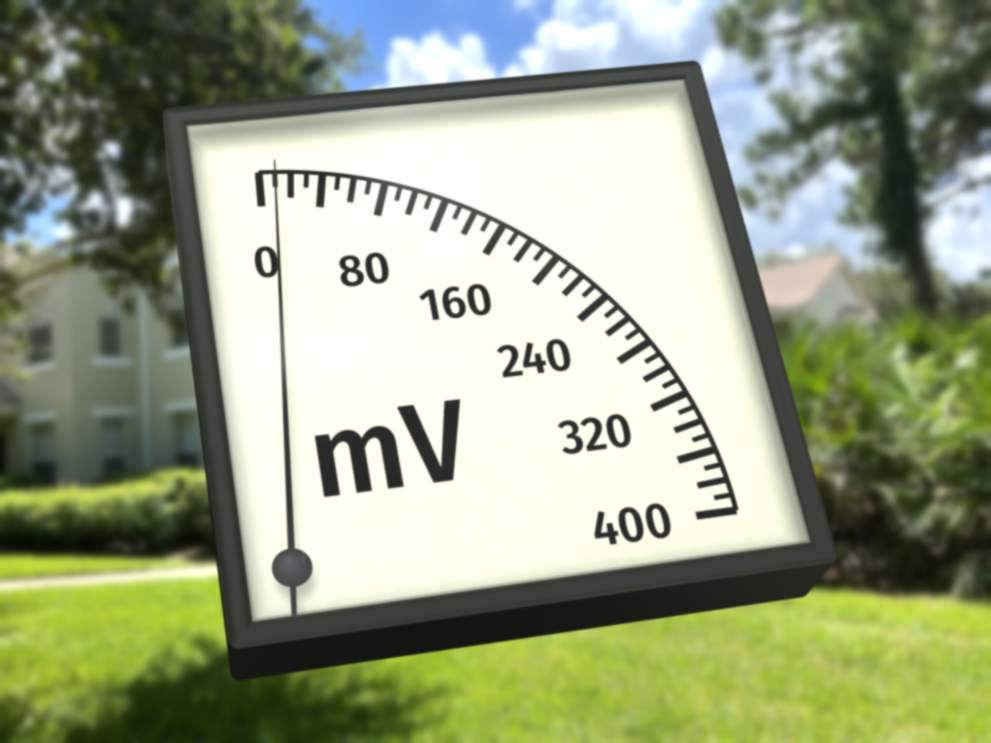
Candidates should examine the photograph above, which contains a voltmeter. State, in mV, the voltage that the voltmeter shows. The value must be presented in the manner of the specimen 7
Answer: 10
